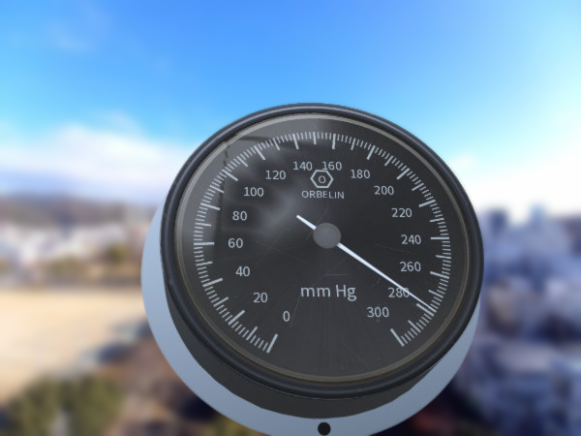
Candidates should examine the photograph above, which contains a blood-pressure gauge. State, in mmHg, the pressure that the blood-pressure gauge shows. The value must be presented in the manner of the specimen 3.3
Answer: 280
